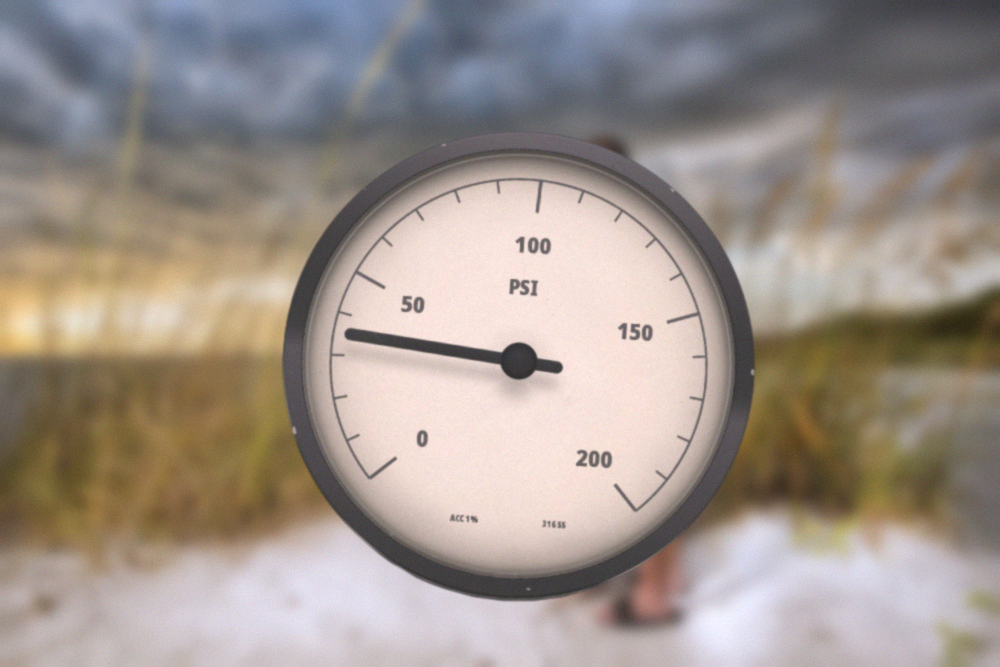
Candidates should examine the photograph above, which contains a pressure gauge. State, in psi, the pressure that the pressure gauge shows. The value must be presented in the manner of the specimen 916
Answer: 35
